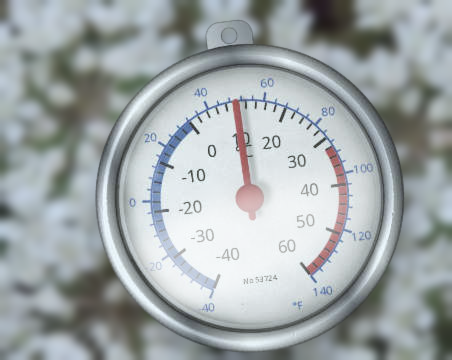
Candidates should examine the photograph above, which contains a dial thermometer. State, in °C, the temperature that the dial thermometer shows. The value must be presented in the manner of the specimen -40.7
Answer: 10
